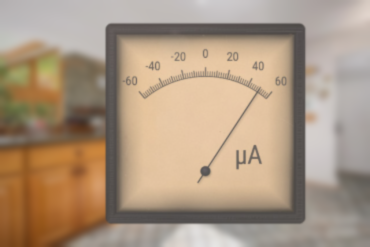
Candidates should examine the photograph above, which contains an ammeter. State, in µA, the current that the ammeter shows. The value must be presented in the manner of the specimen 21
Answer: 50
